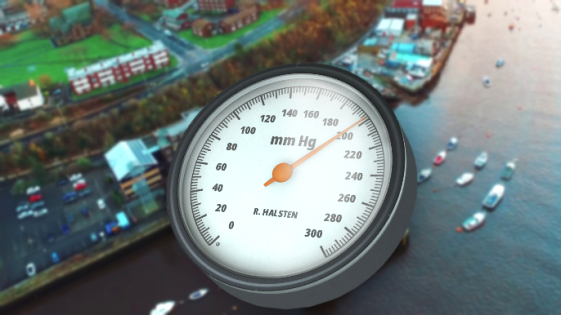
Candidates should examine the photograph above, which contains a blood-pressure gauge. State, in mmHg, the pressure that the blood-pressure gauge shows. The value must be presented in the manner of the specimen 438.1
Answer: 200
